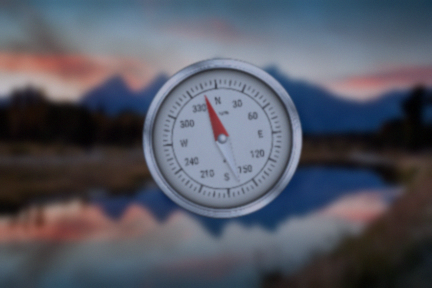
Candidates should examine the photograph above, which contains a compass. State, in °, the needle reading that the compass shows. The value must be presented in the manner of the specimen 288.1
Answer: 345
